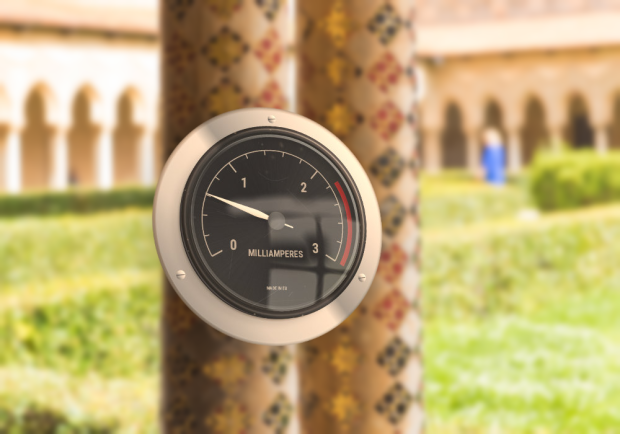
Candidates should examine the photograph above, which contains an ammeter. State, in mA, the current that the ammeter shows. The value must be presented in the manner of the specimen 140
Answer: 0.6
